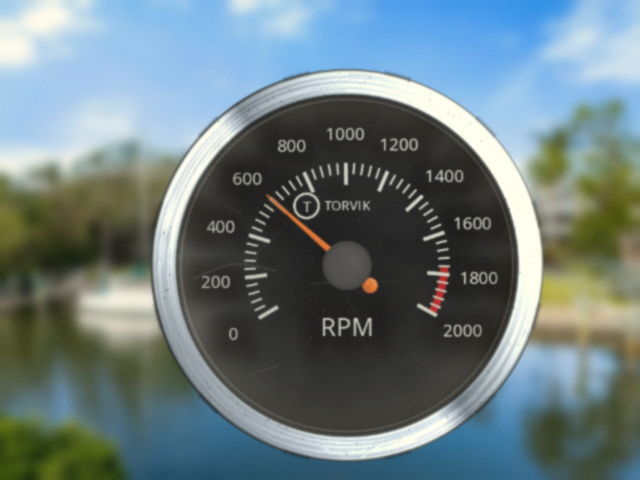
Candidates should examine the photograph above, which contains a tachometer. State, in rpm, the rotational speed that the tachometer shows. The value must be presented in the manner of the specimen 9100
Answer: 600
